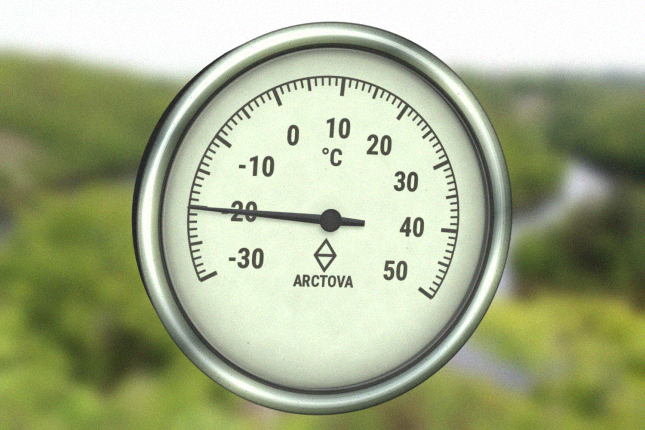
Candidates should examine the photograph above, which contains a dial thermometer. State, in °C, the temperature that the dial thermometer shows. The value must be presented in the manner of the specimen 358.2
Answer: -20
